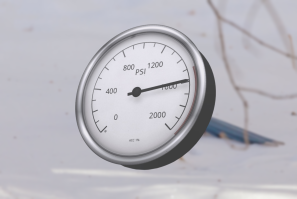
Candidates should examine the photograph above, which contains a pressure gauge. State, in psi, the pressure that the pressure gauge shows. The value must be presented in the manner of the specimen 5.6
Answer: 1600
